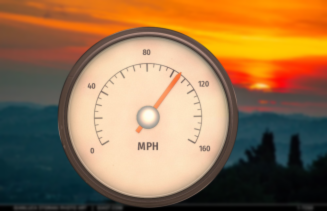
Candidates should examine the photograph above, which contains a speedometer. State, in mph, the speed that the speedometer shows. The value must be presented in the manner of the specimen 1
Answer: 105
